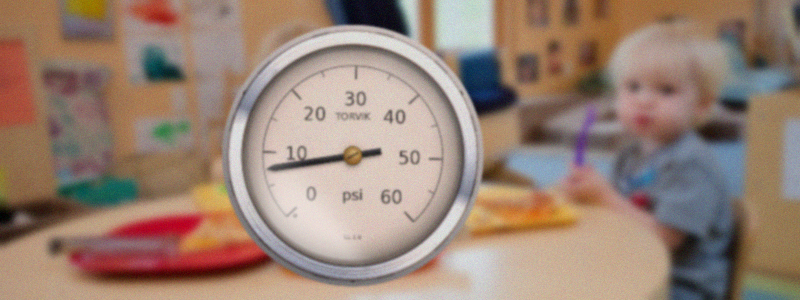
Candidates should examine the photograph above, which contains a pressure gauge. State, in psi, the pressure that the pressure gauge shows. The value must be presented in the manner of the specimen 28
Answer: 7.5
